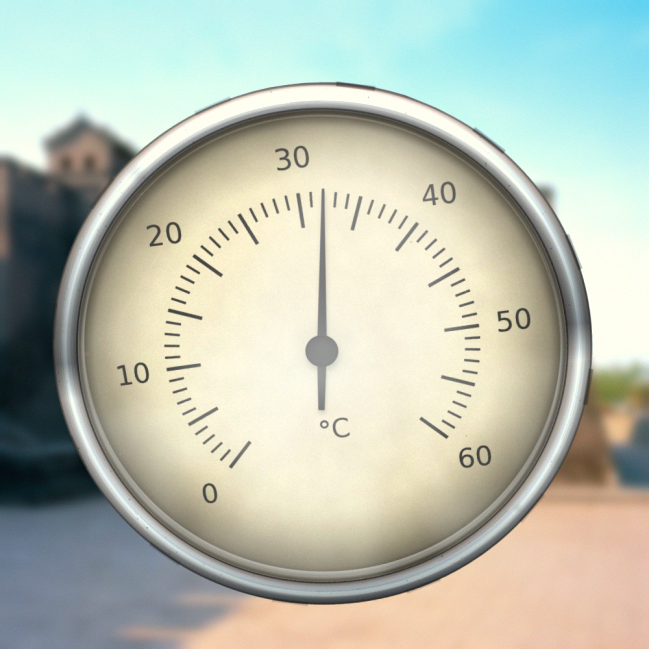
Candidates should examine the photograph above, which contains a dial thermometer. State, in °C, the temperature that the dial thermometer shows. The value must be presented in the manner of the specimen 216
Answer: 32
